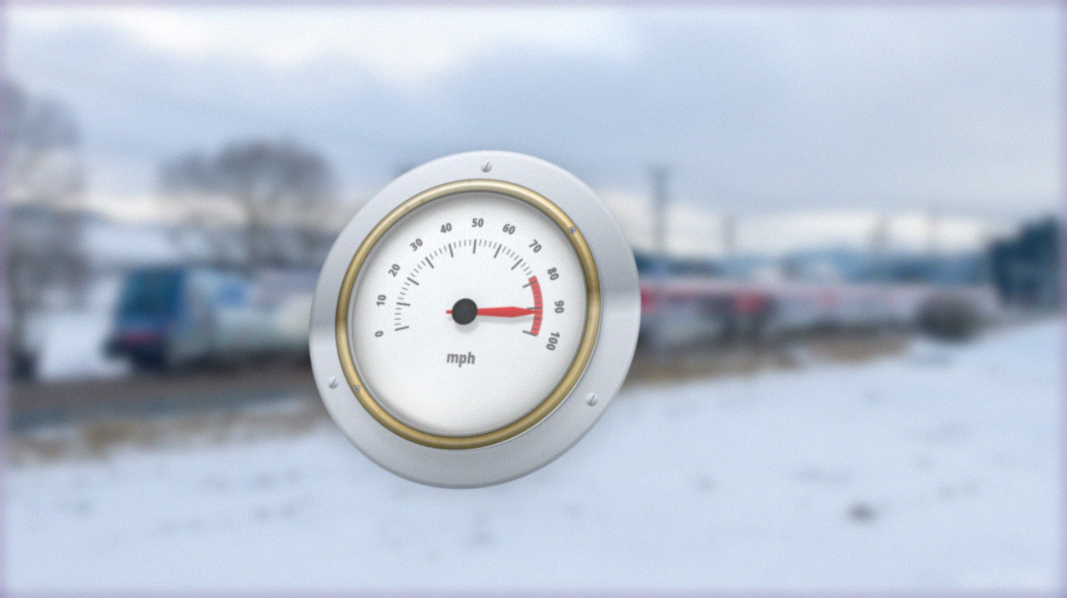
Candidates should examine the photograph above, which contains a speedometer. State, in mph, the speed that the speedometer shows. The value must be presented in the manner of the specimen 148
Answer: 92
